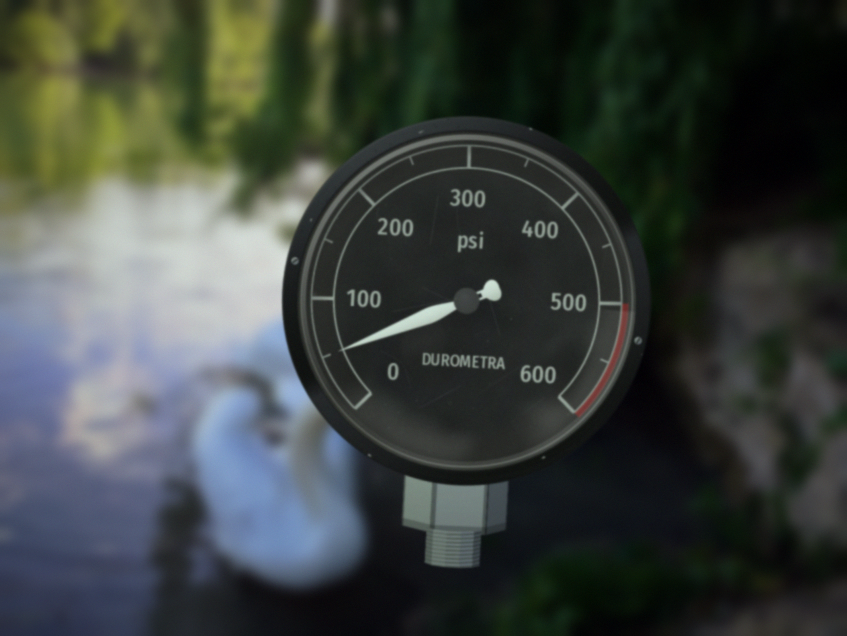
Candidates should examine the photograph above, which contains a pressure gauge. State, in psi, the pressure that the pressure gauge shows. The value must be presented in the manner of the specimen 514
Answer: 50
